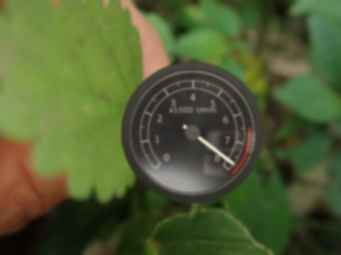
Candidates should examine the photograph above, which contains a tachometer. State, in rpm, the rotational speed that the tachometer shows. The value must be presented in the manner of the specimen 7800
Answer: 7750
